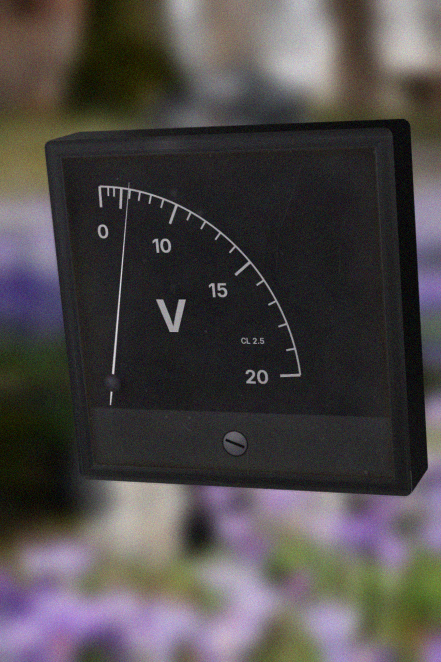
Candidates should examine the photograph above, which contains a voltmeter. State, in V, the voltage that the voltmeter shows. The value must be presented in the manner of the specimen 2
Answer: 6
